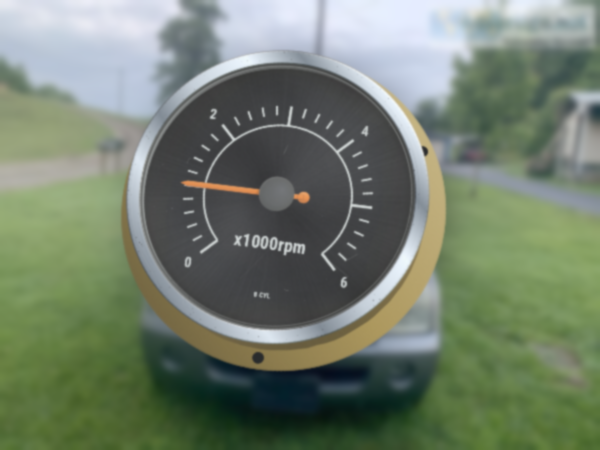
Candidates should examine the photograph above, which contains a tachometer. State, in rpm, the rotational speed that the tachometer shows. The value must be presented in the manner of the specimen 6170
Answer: 1000
